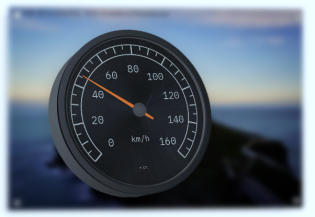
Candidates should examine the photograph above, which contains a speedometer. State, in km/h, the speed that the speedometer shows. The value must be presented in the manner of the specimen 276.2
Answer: 45
